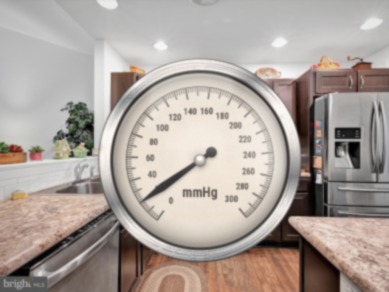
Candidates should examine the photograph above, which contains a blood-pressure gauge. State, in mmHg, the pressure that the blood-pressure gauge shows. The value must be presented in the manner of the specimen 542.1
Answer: 20
